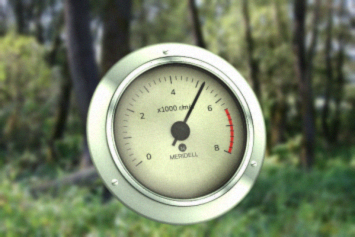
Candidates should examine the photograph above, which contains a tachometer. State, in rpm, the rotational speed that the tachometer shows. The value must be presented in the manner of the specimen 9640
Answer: 5200
